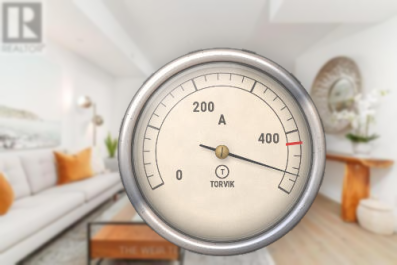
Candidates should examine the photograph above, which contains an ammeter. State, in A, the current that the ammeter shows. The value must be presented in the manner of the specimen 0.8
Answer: 470
